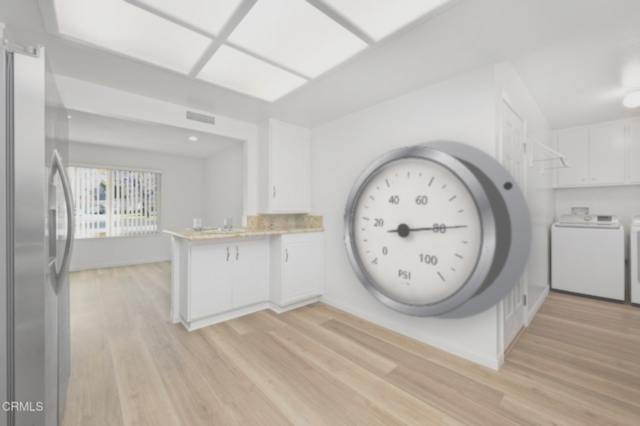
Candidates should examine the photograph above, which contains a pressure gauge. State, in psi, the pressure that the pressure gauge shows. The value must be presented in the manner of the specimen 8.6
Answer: 80
